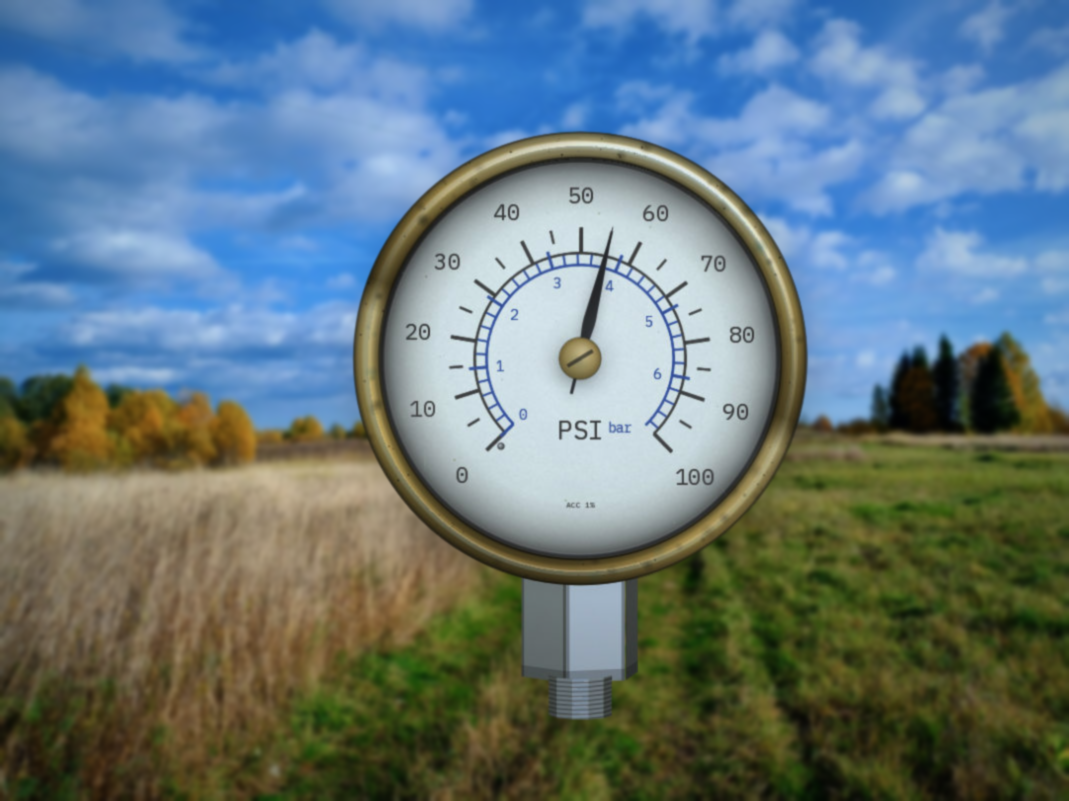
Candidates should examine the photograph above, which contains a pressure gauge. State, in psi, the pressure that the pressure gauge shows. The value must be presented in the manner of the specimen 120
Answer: 55
